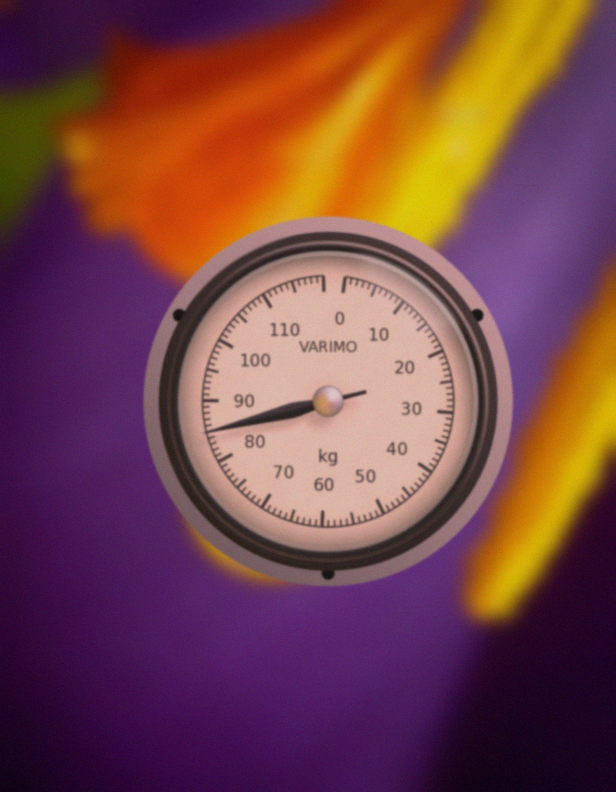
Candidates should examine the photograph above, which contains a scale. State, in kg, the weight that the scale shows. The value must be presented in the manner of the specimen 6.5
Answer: 85
